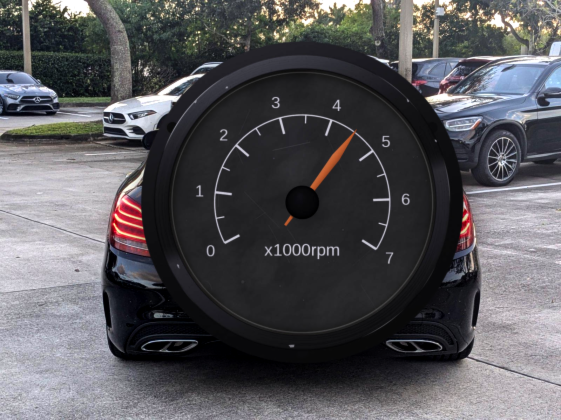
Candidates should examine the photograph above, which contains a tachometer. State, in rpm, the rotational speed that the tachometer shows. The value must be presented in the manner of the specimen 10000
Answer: 4500
